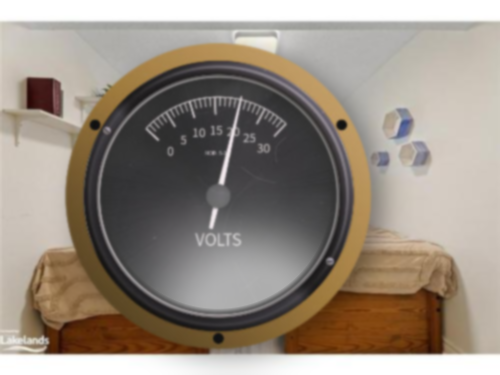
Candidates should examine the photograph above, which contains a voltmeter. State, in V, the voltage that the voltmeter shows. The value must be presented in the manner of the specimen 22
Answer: 20
